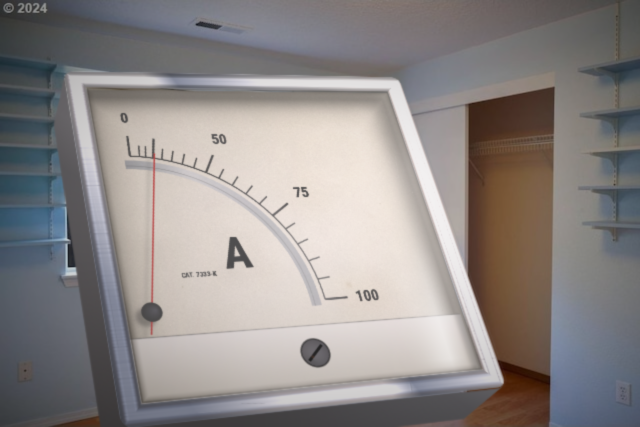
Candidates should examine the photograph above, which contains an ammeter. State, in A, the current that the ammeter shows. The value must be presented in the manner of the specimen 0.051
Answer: 25
